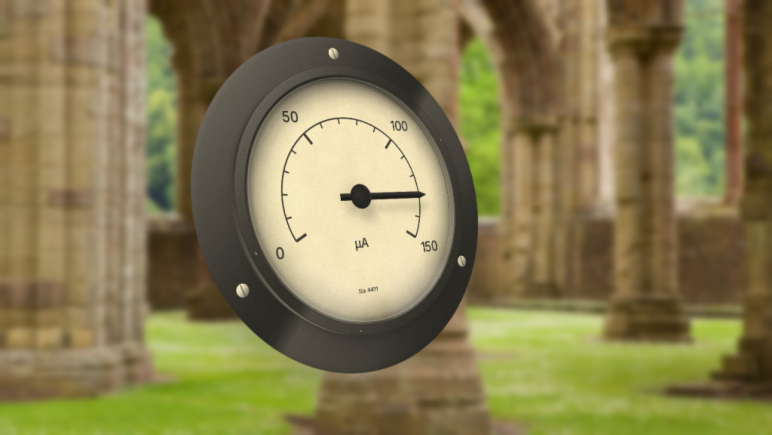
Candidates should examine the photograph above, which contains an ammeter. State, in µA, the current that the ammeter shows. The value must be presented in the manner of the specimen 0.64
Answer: 130
